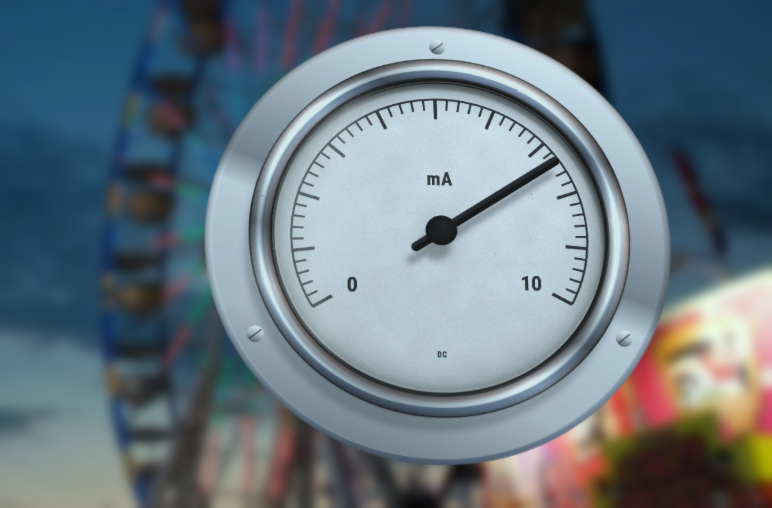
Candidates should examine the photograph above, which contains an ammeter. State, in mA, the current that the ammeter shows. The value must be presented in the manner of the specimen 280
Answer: 7.4
